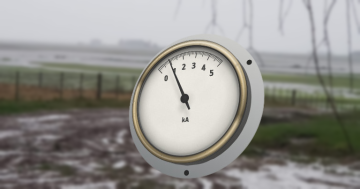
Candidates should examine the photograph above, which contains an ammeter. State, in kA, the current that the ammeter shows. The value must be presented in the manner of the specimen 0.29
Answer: 1
